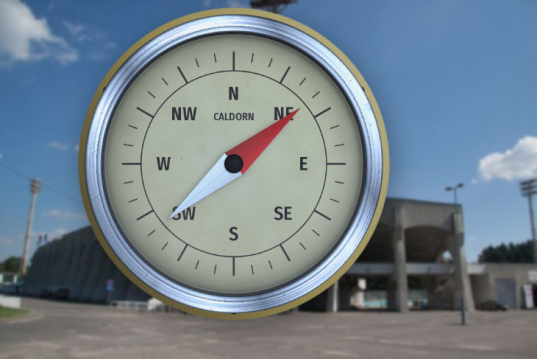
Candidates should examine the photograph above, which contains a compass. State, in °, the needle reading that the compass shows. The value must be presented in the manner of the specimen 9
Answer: 50
